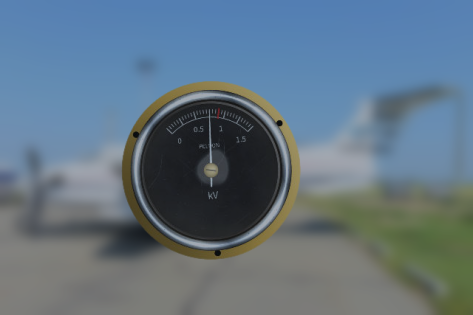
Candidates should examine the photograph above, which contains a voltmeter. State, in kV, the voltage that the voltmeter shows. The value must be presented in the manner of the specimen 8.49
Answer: 0.75
